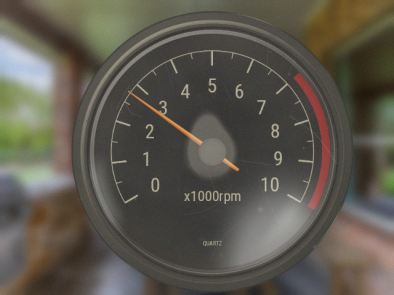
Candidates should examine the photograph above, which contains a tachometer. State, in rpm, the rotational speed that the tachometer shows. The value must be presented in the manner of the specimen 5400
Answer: 2750
